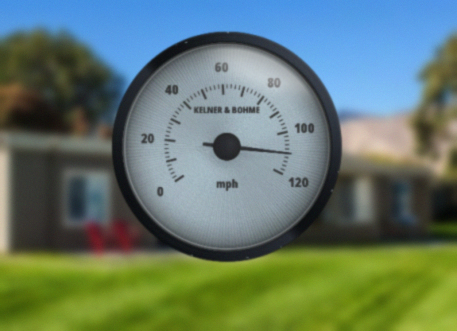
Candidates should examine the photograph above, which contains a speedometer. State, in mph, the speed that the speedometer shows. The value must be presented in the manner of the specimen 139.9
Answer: 110
